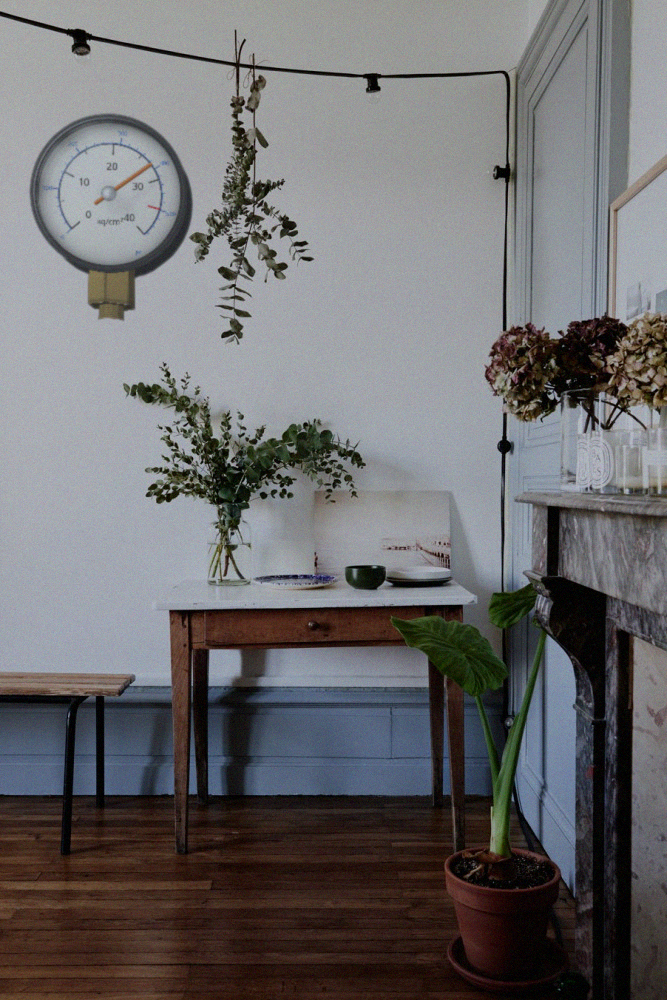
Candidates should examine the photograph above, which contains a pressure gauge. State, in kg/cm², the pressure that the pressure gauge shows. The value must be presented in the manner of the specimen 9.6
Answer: 27.5
